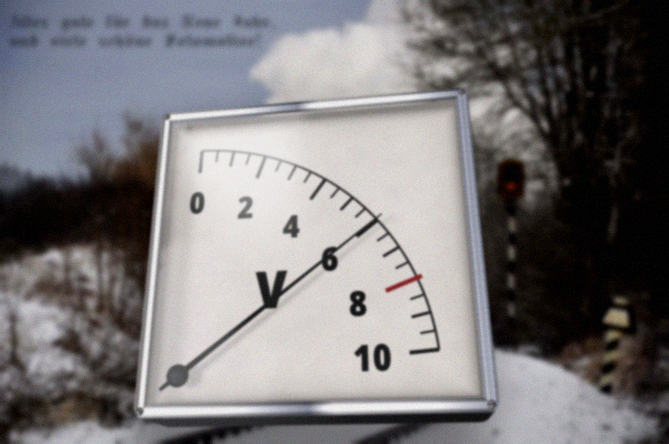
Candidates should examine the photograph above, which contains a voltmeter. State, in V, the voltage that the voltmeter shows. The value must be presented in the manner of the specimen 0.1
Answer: 6
